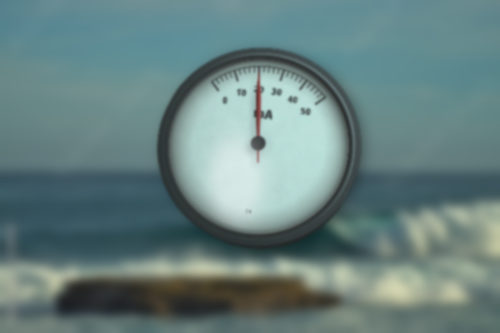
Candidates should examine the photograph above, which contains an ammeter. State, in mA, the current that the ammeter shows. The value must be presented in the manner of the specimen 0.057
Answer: 20
